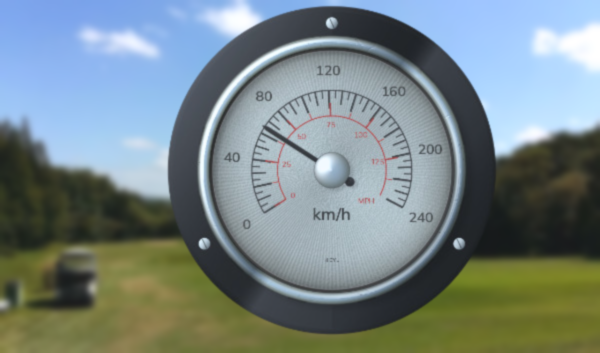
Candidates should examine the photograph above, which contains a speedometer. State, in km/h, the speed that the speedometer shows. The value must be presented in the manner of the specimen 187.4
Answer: 65
